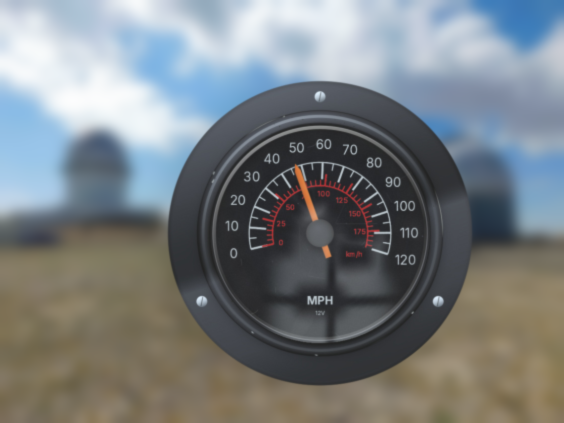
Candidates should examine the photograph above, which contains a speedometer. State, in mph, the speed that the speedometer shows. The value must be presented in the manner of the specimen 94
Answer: 47.5
